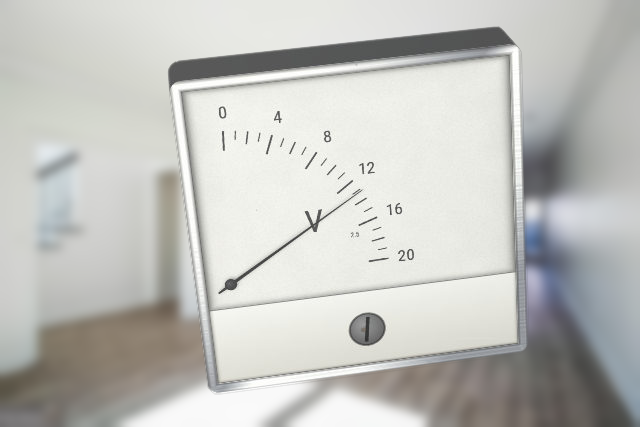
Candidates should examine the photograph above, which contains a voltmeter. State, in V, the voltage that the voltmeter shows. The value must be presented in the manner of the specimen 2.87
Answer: 13
